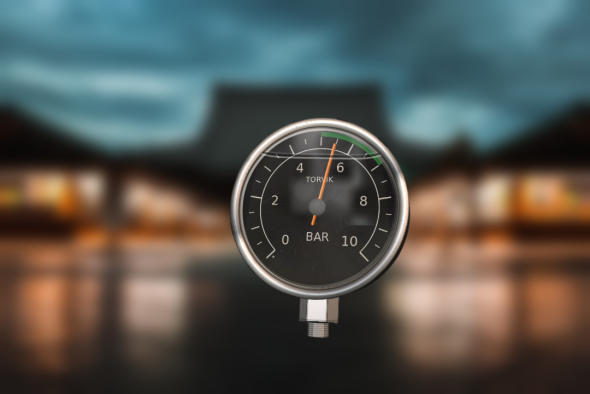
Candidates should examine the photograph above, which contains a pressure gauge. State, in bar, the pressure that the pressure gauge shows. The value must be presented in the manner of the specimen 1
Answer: 5.5
